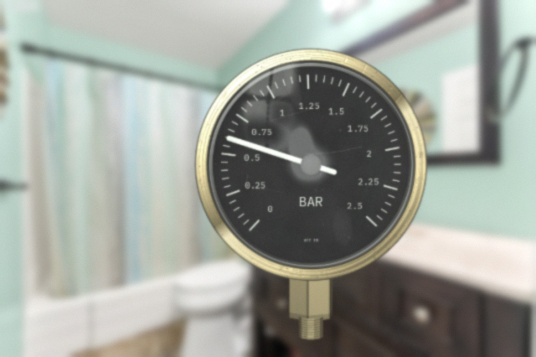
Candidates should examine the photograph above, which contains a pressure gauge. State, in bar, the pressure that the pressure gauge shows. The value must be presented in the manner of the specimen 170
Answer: 0.6
